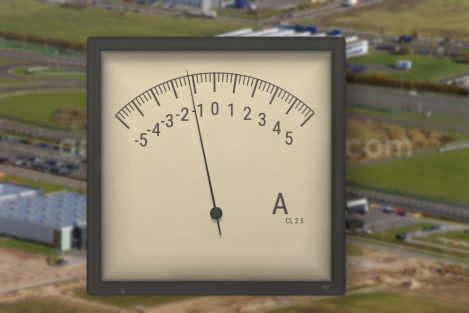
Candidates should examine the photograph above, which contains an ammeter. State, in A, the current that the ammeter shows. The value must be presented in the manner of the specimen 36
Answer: -1.2
